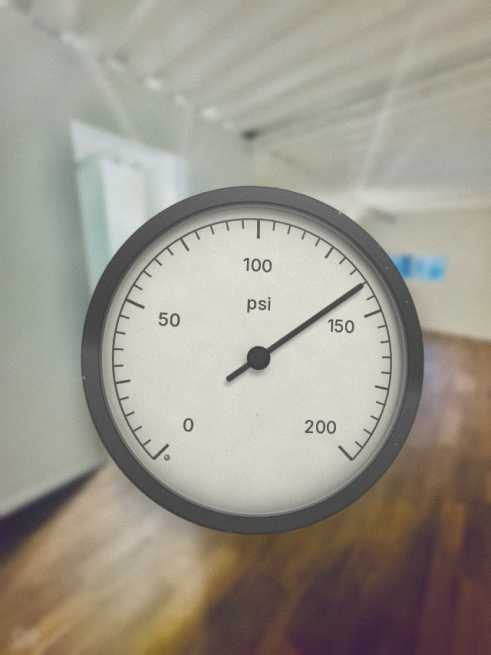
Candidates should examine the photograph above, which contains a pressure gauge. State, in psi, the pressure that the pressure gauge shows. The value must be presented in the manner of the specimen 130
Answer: 140
